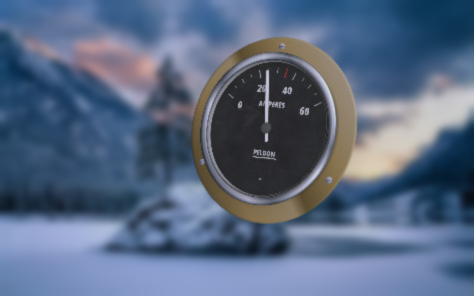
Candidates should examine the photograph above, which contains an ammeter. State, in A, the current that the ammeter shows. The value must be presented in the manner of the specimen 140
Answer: 25
